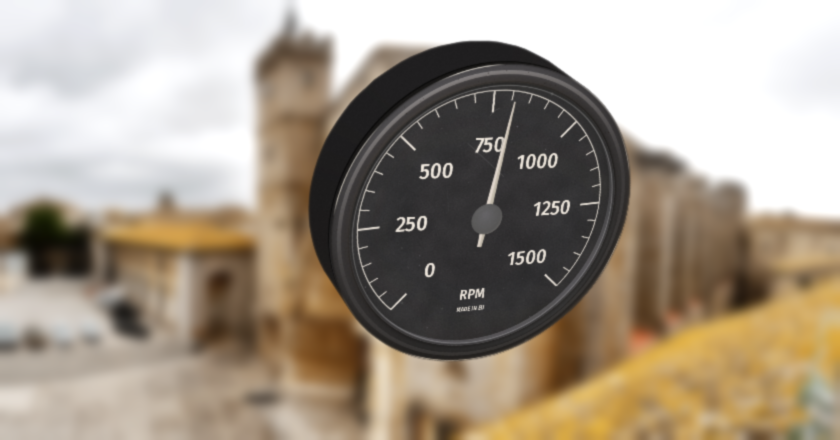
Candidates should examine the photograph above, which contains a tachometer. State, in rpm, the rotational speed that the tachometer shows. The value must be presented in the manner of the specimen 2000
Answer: 800
